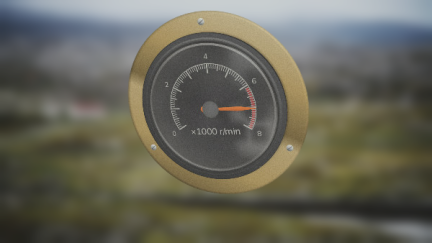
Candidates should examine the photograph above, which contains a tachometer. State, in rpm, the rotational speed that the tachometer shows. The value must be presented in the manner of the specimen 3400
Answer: 7000
